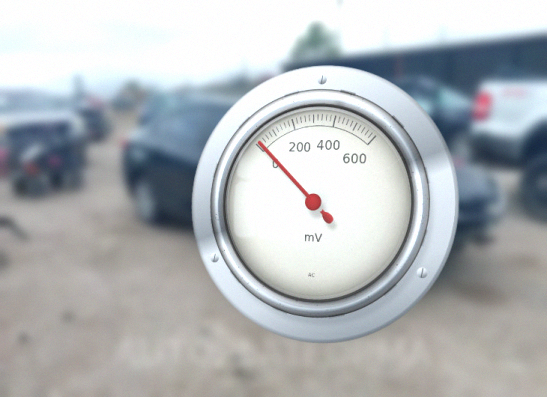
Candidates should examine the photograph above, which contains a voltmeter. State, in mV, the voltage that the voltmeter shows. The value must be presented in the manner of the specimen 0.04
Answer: 20
